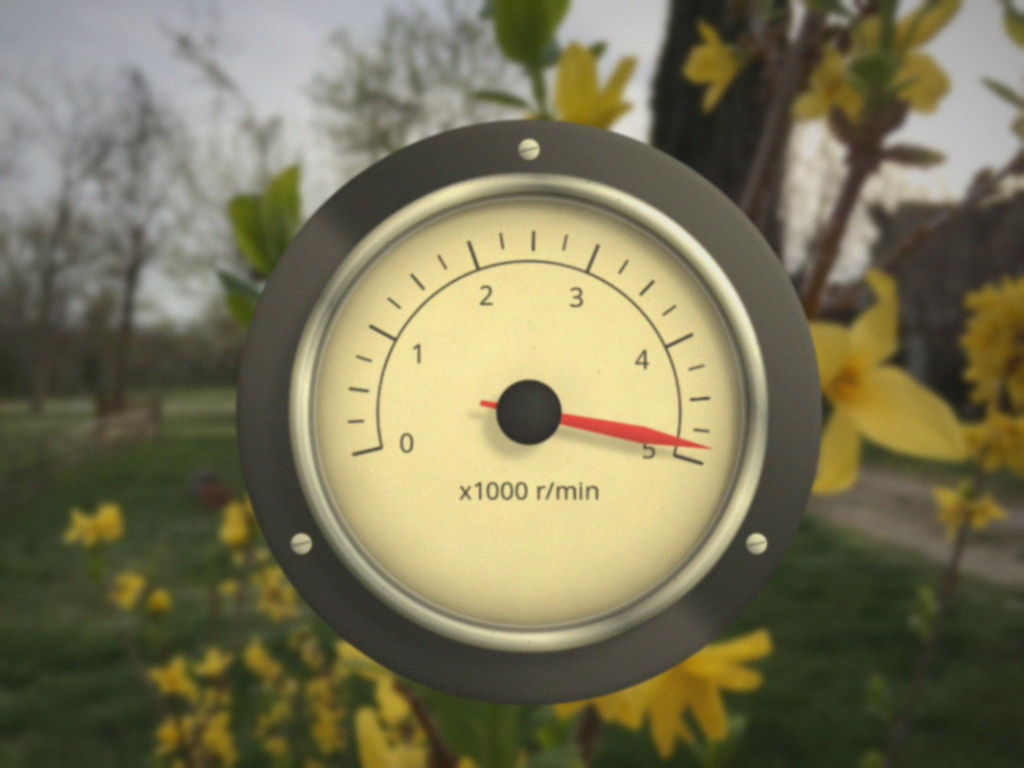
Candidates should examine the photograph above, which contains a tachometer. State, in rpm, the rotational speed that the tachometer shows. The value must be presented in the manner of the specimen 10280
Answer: 4875
